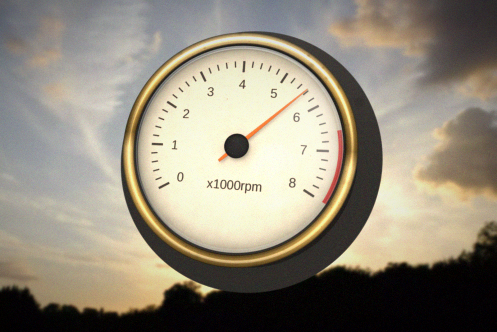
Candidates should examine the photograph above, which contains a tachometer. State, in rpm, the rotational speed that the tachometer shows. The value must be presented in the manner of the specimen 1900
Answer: 5600
